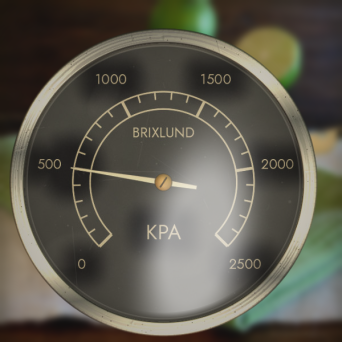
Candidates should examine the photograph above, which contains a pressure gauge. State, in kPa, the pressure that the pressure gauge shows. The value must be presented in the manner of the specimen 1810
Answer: 500
